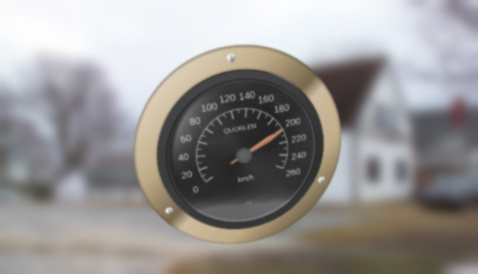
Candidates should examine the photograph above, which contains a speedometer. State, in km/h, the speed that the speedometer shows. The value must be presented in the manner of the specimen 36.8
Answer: 200
